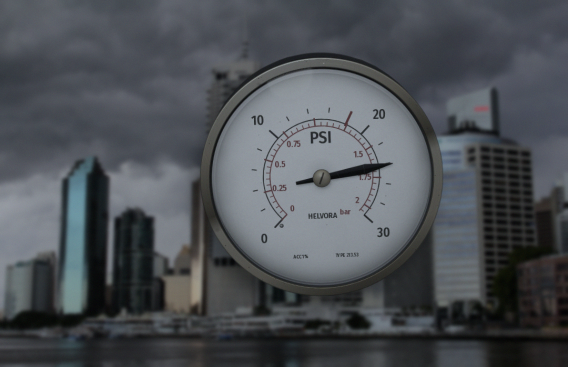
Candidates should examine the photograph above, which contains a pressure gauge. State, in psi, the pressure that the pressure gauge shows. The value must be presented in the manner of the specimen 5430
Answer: 24
